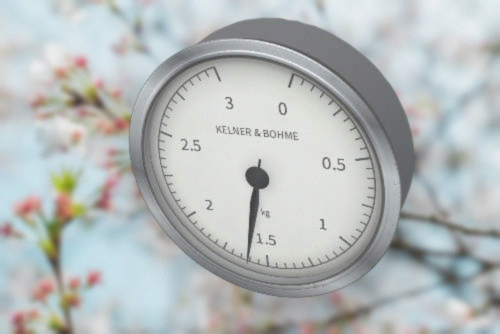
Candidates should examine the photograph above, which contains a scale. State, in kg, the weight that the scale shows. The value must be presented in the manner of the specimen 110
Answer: 1.6
